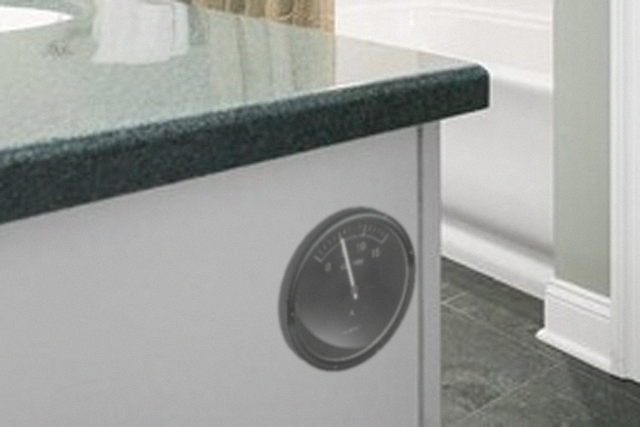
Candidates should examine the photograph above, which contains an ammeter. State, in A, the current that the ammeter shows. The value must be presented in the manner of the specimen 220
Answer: 5
